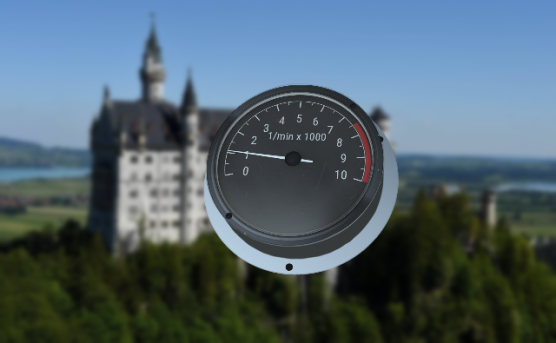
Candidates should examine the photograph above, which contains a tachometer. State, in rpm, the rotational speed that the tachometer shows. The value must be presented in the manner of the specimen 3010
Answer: 1000
